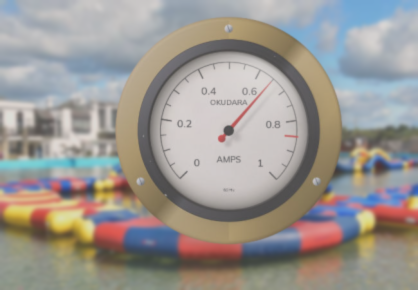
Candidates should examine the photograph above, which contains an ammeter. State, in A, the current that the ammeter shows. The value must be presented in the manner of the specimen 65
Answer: 0.65
